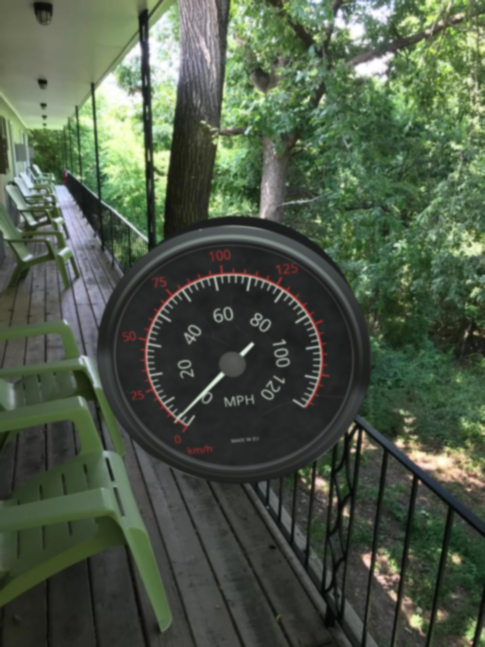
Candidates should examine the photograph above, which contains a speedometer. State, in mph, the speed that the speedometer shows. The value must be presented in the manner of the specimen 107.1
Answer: 4
